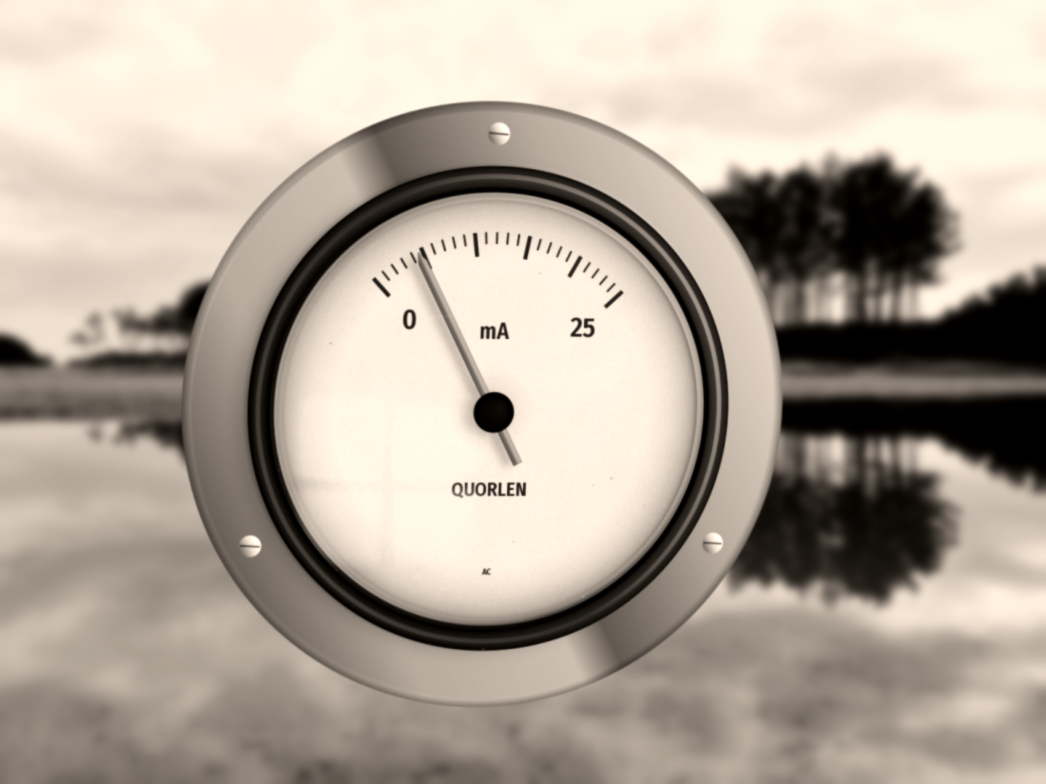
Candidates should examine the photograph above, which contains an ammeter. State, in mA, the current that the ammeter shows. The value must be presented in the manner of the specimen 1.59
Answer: 4.5
